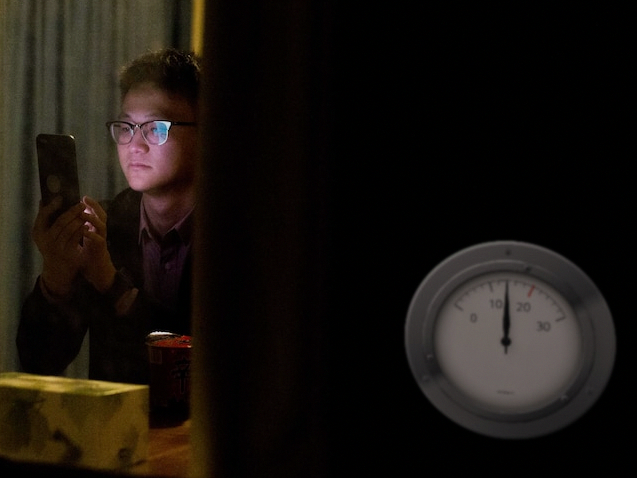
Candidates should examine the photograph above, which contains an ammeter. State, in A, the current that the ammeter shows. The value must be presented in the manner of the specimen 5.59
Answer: 14
